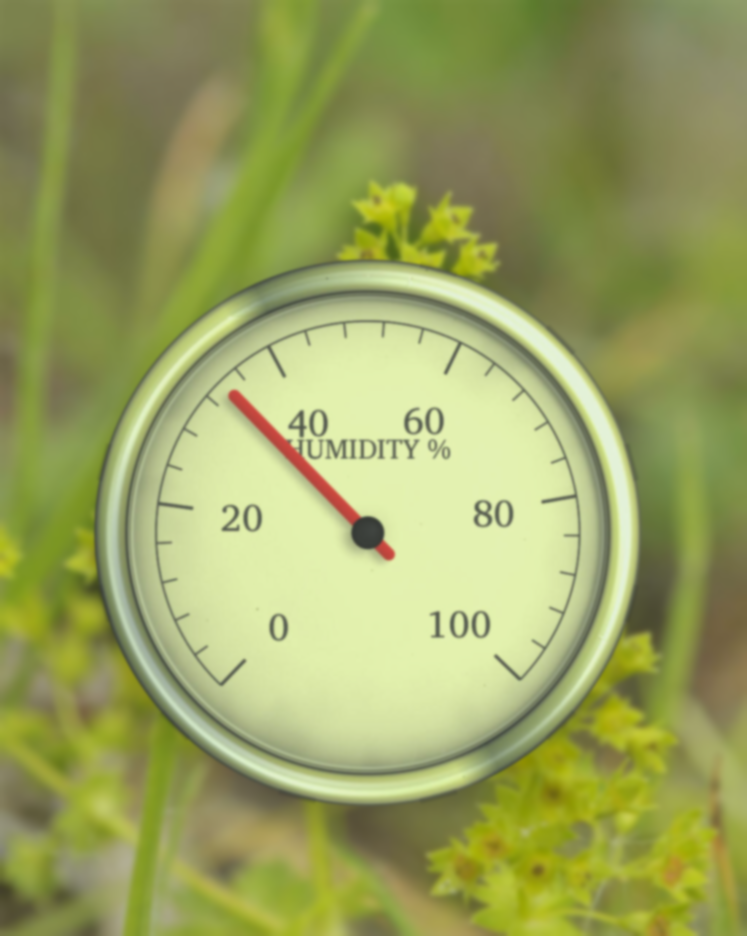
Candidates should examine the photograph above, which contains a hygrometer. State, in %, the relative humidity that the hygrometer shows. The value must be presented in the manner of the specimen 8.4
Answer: 34
